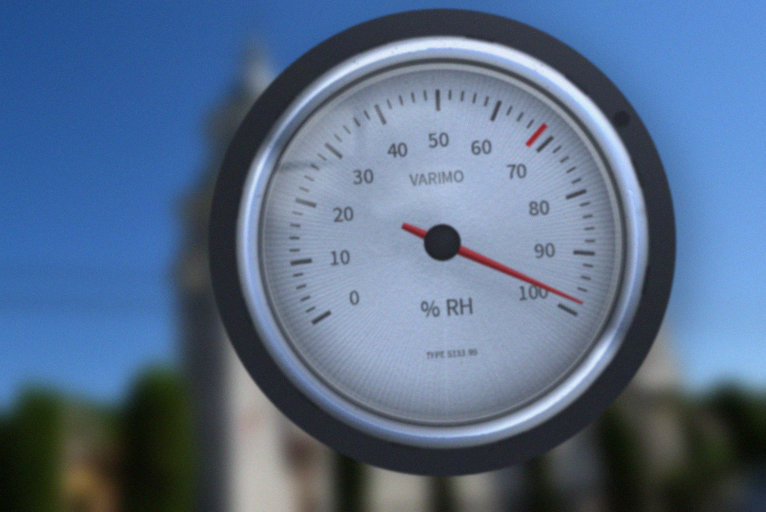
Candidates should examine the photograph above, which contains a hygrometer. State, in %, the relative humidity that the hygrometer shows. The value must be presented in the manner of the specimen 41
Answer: 98
